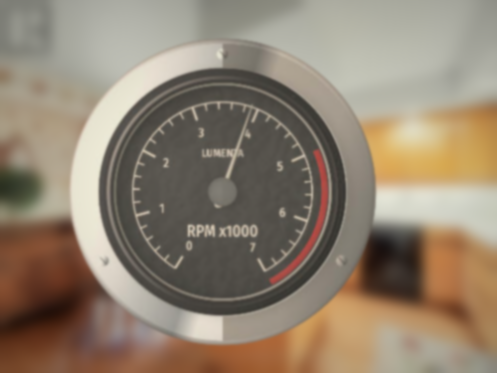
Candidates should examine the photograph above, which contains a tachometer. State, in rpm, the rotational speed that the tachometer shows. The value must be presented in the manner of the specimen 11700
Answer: 3900
